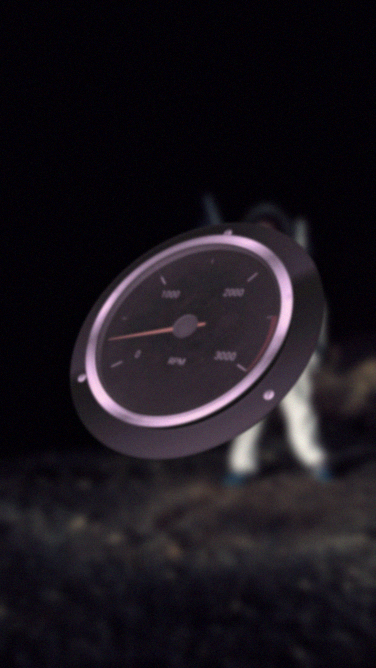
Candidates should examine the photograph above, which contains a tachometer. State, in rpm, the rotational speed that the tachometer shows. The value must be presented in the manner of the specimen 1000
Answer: 250
